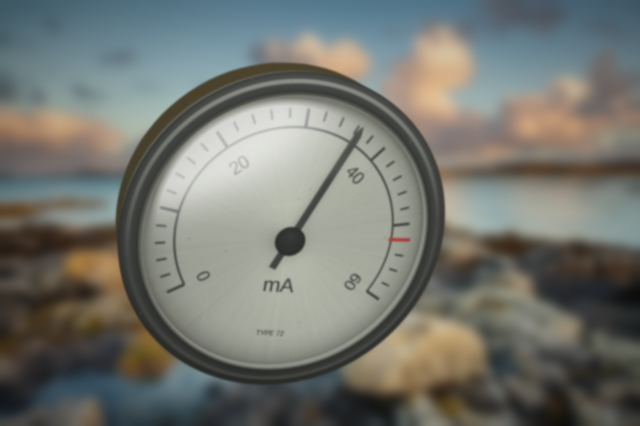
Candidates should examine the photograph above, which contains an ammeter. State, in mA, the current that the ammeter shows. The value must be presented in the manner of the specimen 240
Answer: 36
